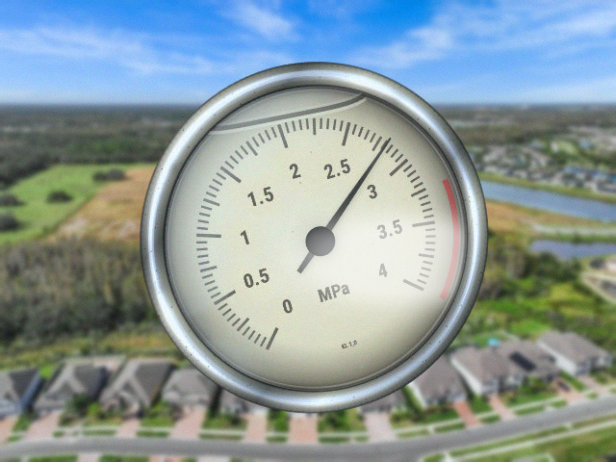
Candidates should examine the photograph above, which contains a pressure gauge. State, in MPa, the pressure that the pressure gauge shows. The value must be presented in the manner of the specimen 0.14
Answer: 2.8
